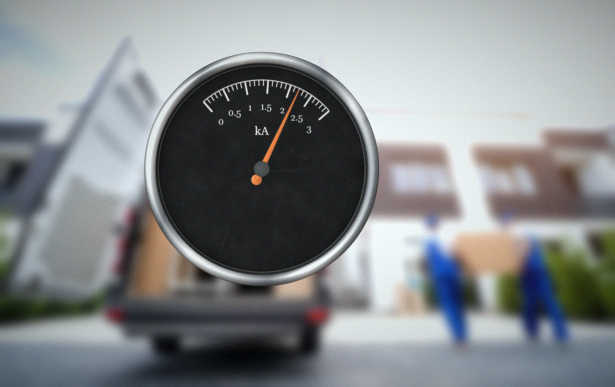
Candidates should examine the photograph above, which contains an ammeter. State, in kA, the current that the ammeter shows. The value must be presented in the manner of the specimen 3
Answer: 2.2
